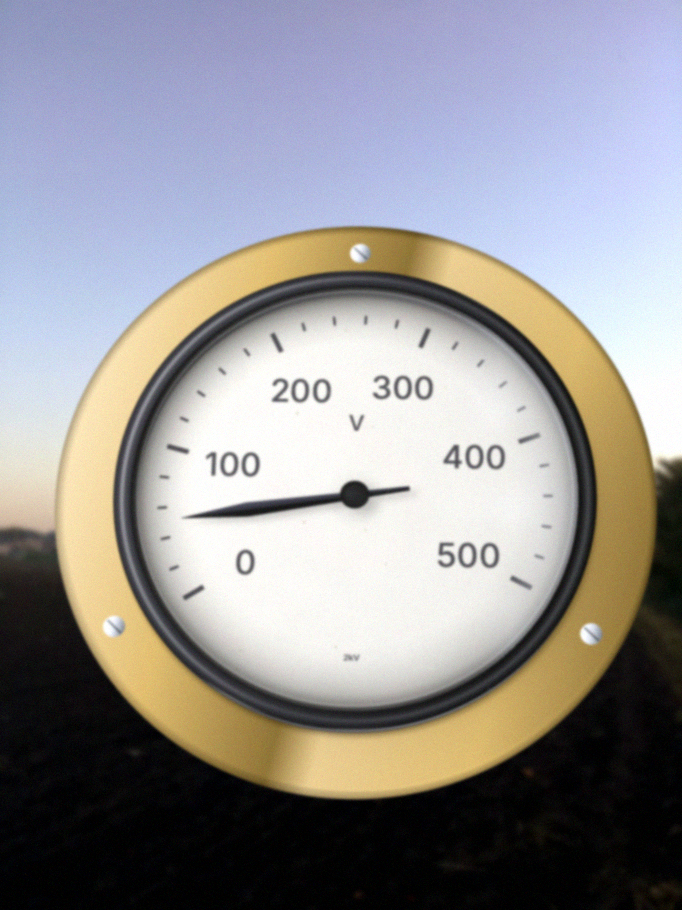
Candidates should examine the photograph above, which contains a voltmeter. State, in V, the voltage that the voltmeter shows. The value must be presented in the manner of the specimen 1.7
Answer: 50
